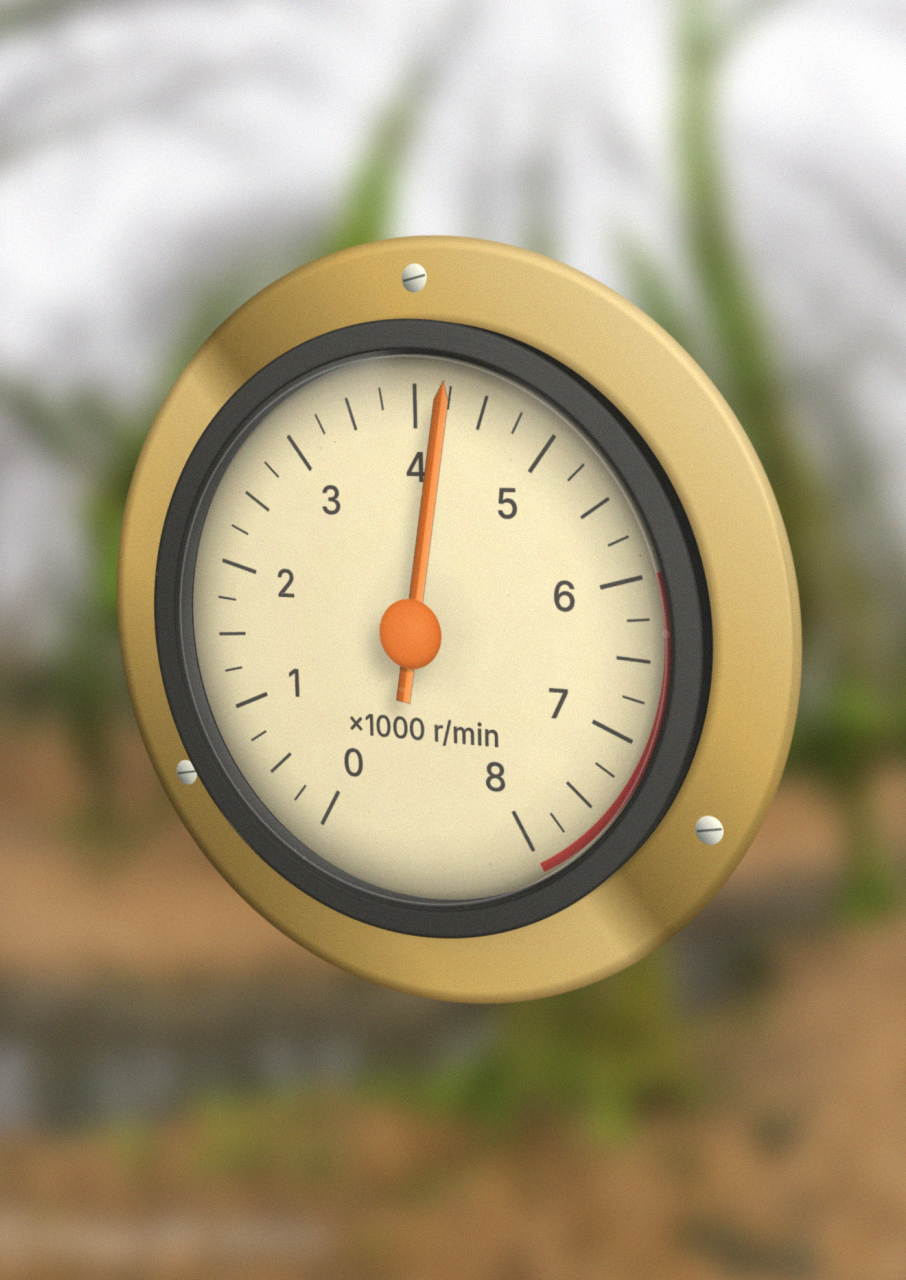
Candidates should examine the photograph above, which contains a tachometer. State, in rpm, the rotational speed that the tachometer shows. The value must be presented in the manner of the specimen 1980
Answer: 4250
